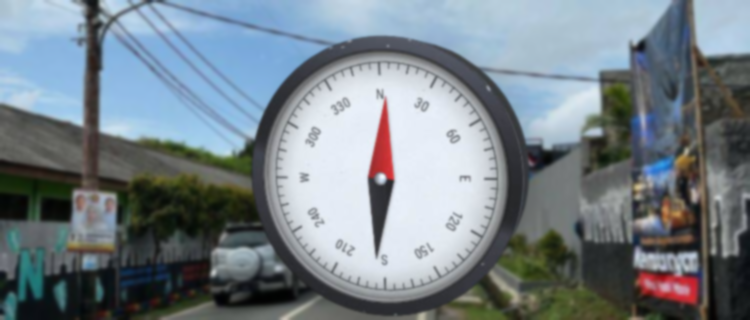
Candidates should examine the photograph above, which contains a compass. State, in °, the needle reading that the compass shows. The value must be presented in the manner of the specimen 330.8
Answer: 5
